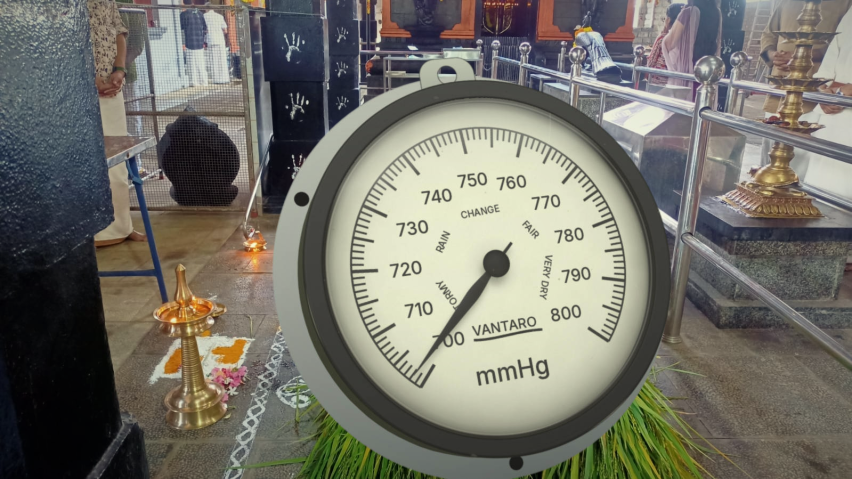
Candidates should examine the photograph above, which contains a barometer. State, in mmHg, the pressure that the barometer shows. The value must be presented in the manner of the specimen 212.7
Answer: 702
